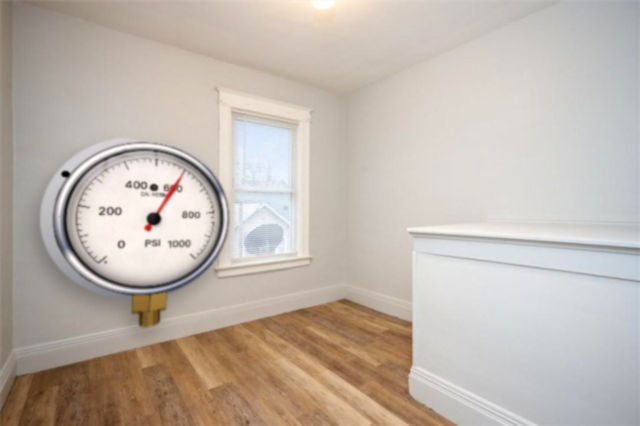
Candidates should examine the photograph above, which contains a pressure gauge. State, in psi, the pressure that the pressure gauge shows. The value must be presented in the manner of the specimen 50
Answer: 600
